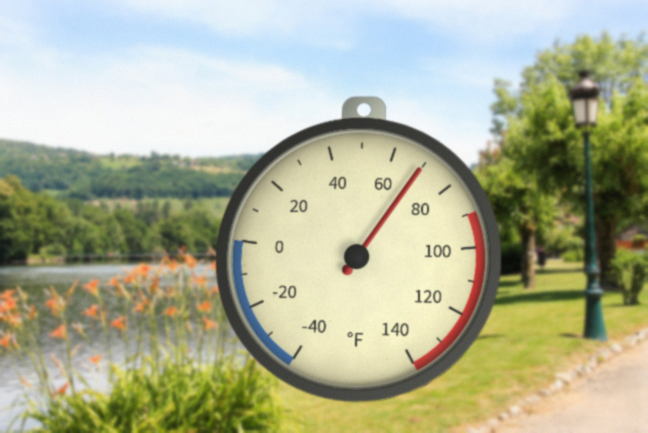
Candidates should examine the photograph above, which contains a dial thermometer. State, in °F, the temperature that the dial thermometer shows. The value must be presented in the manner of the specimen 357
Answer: 70
